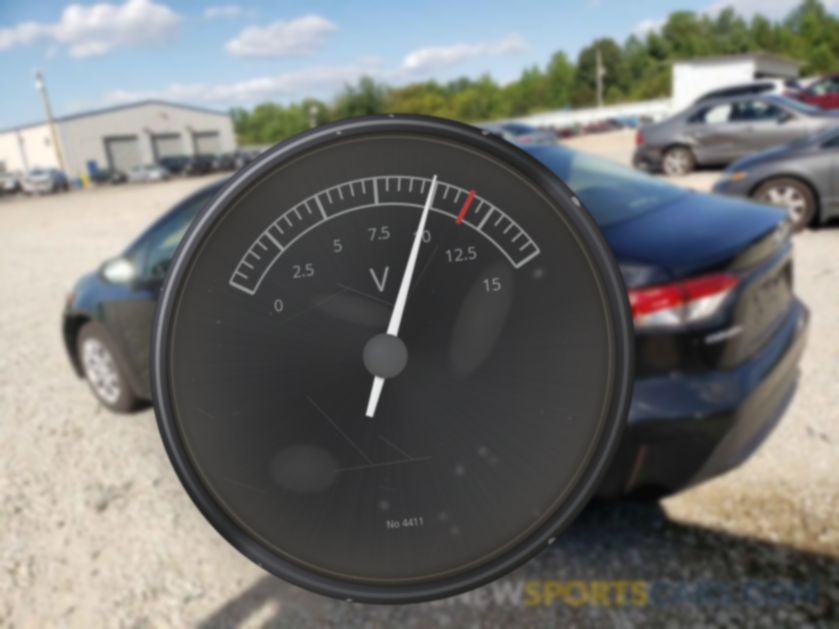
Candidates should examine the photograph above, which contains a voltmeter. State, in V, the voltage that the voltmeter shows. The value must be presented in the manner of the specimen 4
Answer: 10
